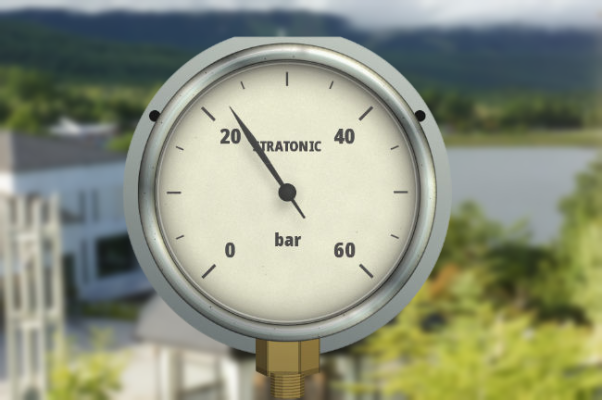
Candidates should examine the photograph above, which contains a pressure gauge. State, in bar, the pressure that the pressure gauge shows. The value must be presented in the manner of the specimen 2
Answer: 22.5
